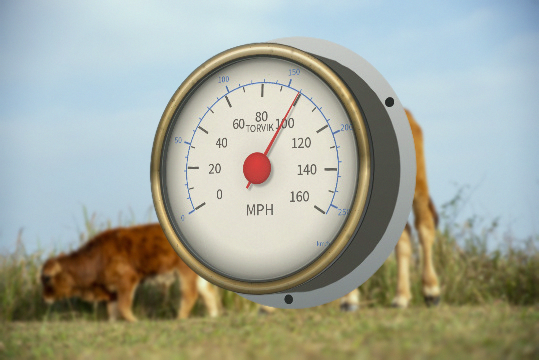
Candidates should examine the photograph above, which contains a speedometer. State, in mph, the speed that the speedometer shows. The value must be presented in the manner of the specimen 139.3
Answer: 100
